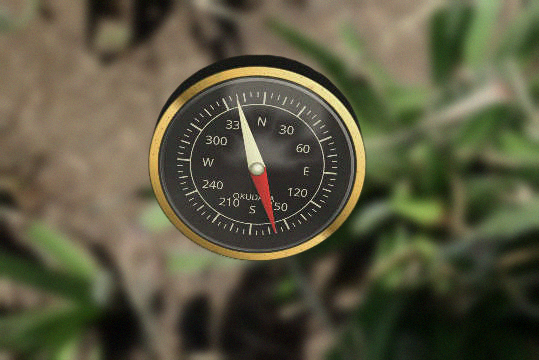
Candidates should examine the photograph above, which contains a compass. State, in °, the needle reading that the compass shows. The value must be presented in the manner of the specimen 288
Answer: 160
